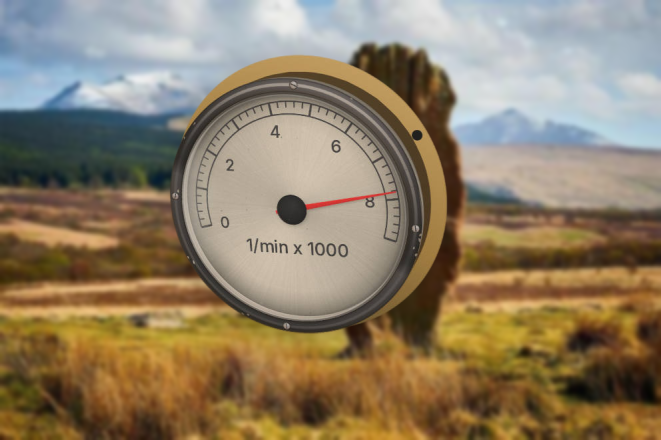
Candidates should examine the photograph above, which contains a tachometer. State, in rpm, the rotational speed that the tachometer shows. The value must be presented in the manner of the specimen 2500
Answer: 7800
